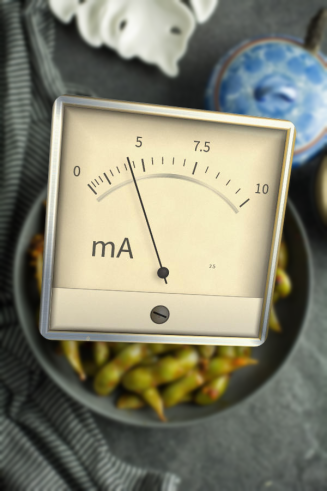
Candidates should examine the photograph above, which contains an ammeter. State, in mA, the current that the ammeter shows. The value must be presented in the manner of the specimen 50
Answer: 4.25
